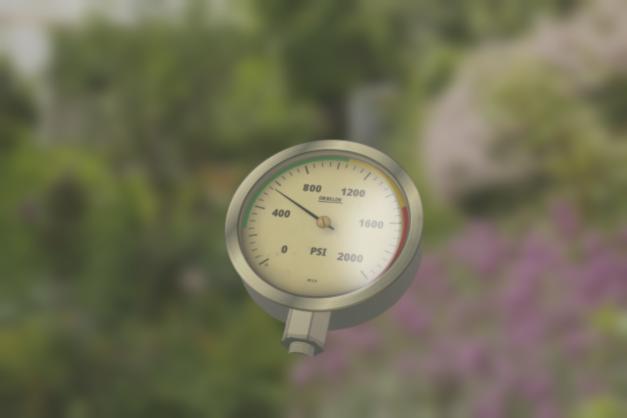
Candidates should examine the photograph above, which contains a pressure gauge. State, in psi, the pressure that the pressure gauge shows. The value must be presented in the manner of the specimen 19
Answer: 550
